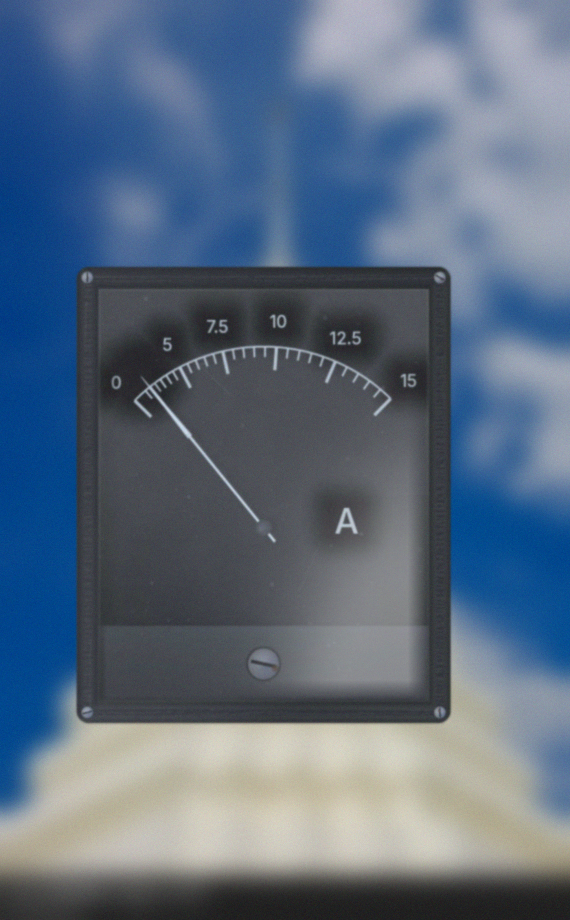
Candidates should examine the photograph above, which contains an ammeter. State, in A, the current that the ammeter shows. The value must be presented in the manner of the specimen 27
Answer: 2.5
